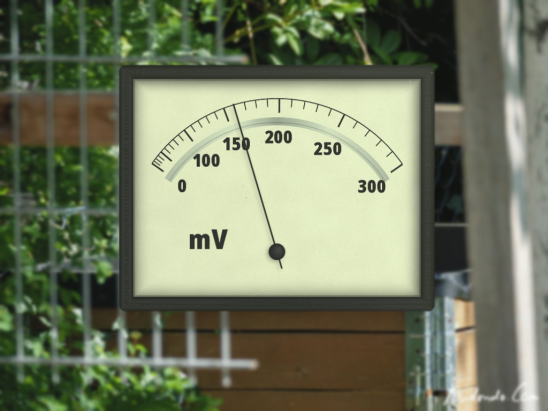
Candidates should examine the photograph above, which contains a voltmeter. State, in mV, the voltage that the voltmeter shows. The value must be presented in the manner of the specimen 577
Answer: 160
